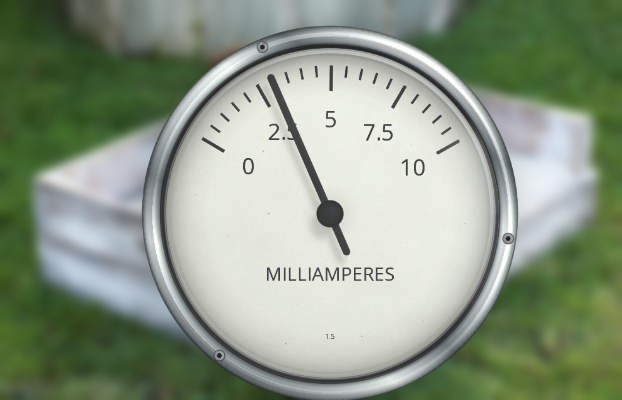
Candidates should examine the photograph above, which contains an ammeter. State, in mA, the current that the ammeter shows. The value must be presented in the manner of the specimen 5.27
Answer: 3
